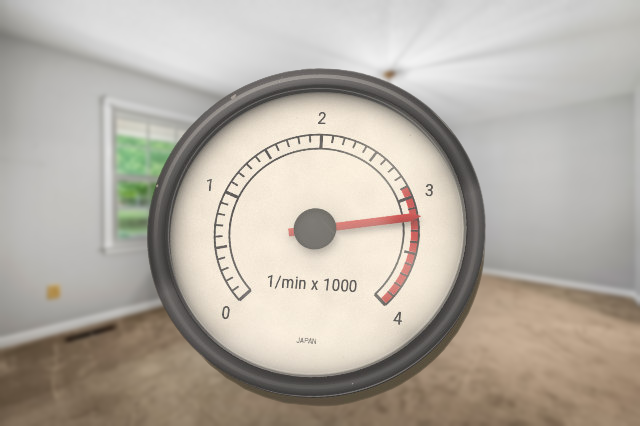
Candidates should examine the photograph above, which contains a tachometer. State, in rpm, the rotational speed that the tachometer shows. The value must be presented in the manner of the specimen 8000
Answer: 3200
